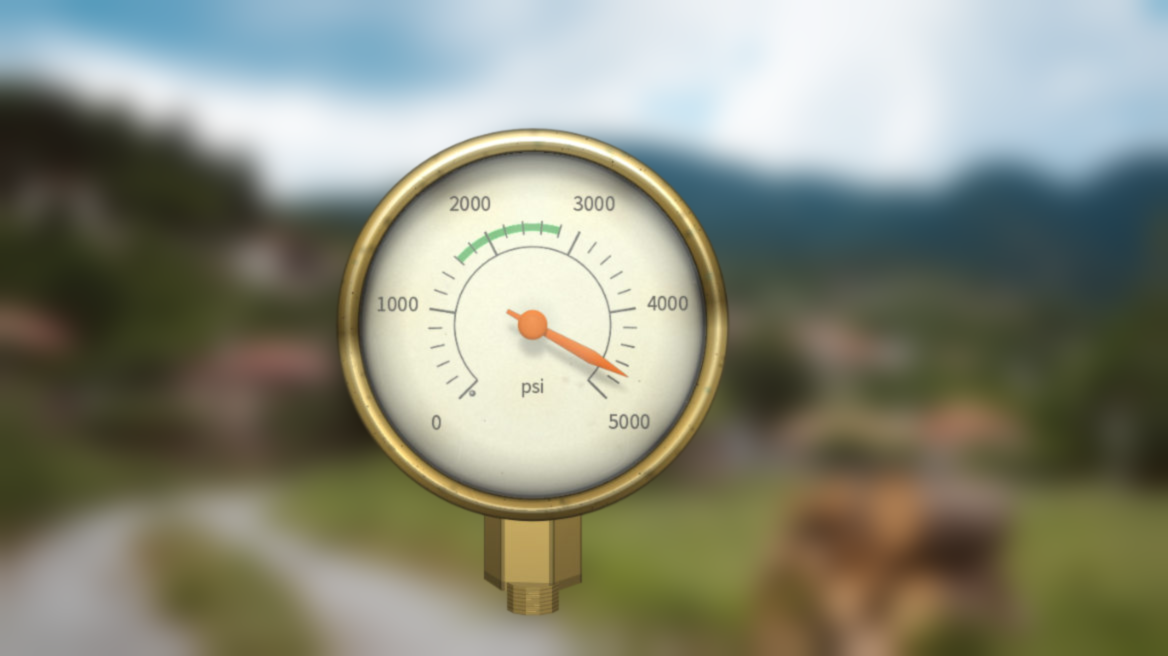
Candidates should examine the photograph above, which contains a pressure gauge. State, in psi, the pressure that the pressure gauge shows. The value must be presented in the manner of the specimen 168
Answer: 4700
